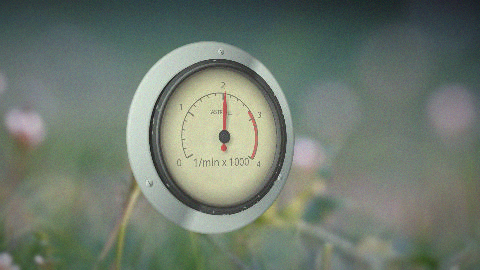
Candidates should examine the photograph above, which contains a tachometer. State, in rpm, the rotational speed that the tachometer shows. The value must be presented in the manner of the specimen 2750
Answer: 2000
